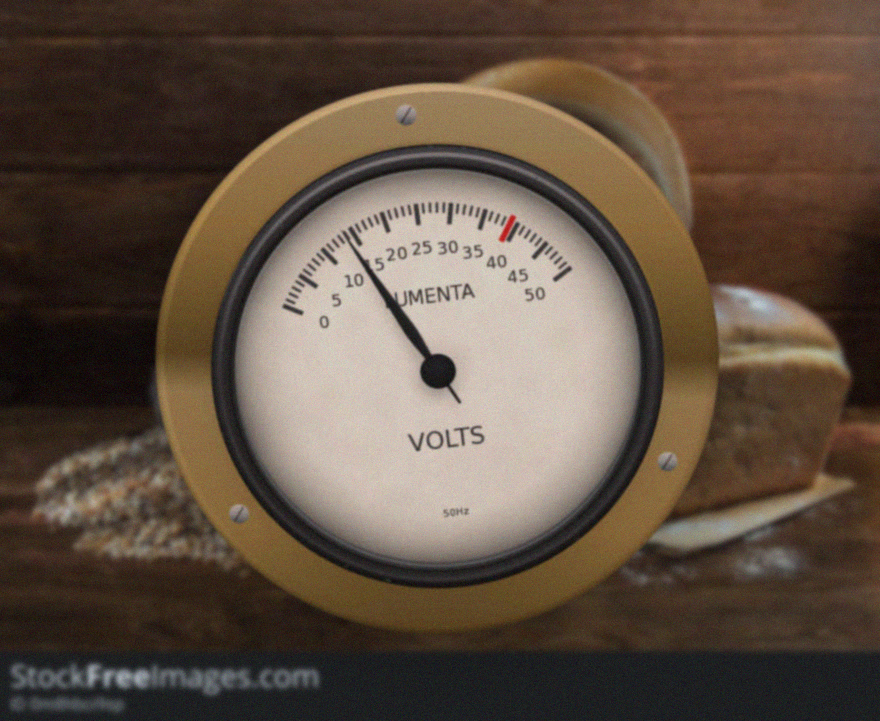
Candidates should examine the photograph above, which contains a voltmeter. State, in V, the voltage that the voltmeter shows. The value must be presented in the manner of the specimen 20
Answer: 14
